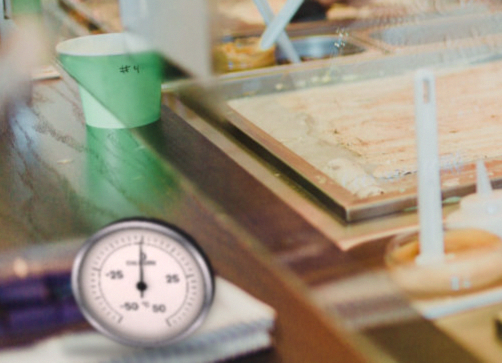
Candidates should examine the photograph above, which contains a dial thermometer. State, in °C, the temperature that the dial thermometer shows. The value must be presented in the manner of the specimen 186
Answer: 0
